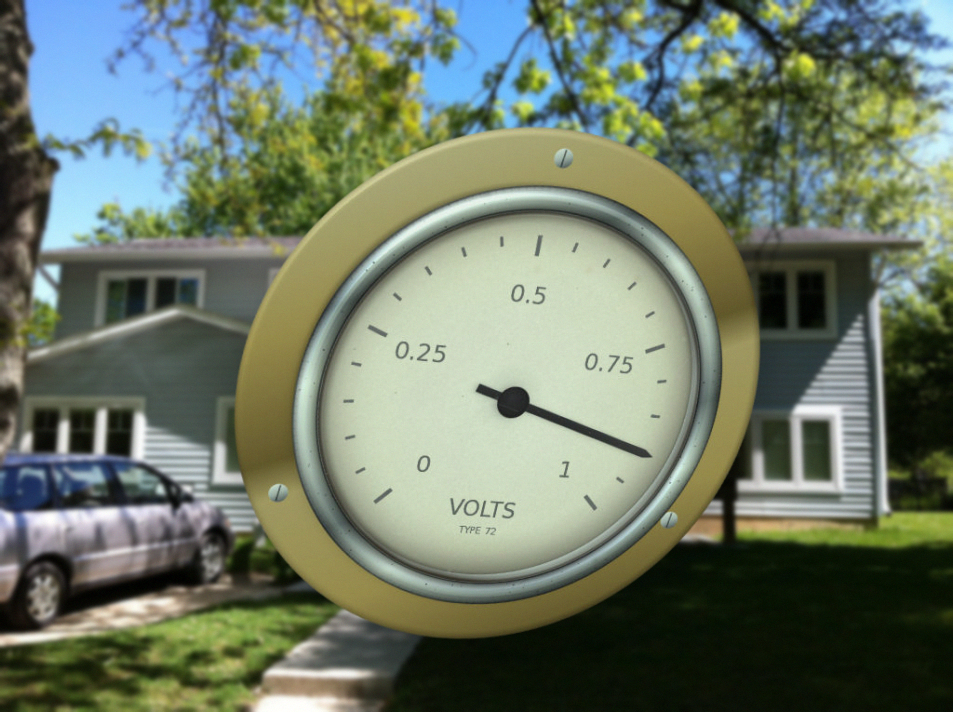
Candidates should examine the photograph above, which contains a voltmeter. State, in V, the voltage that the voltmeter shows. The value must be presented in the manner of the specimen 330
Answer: 0.9
